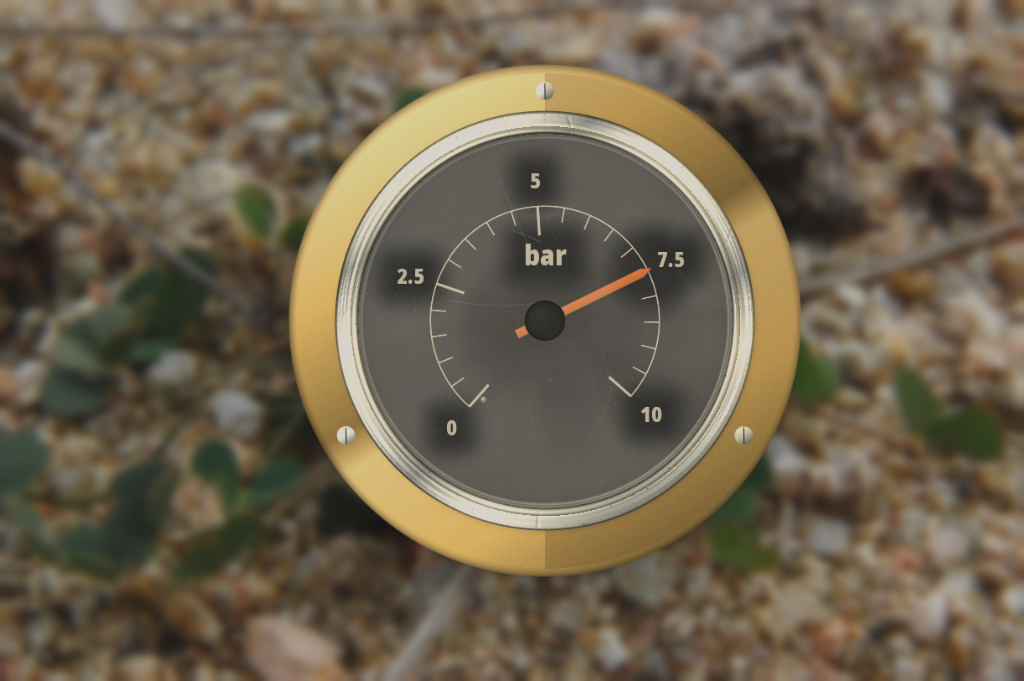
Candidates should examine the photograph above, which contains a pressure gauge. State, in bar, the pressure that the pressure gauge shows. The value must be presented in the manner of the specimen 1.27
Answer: 7.5
